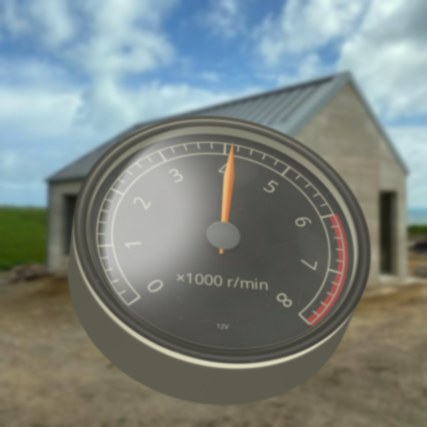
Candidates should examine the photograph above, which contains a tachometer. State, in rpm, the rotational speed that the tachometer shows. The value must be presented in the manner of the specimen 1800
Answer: 4100
